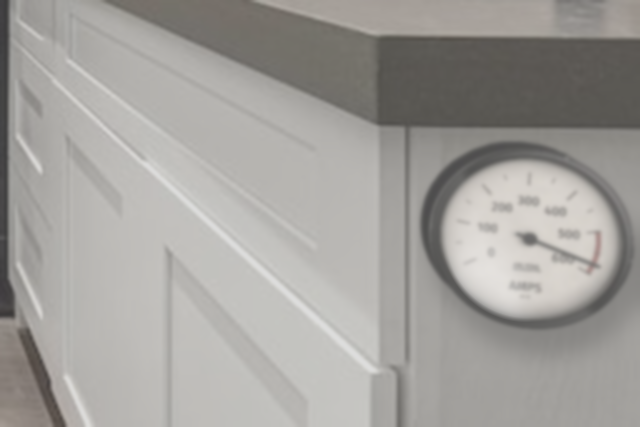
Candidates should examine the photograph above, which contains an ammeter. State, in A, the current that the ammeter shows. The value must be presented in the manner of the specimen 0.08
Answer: 575
